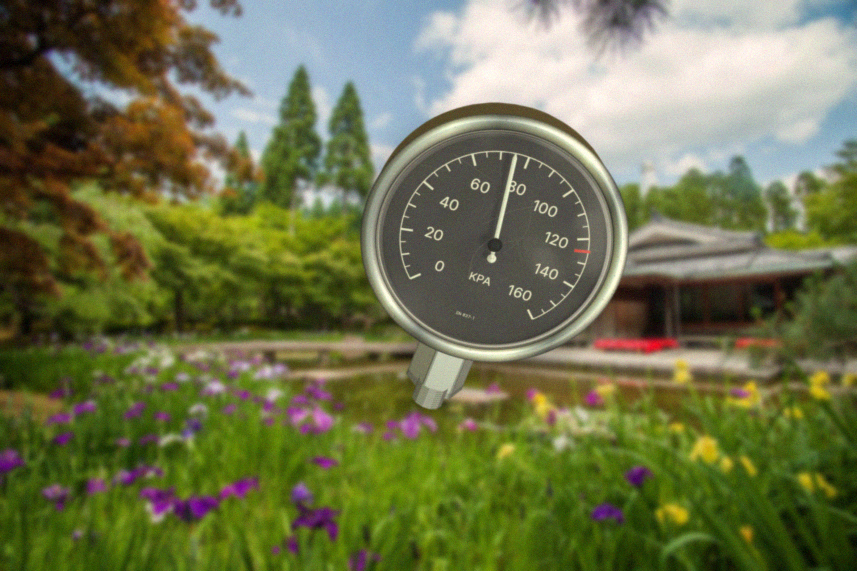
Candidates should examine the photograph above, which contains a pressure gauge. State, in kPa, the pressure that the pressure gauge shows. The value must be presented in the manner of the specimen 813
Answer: 75
